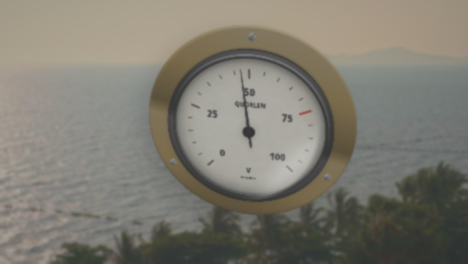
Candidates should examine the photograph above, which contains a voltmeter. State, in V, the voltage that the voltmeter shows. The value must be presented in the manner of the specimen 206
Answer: 47.5
